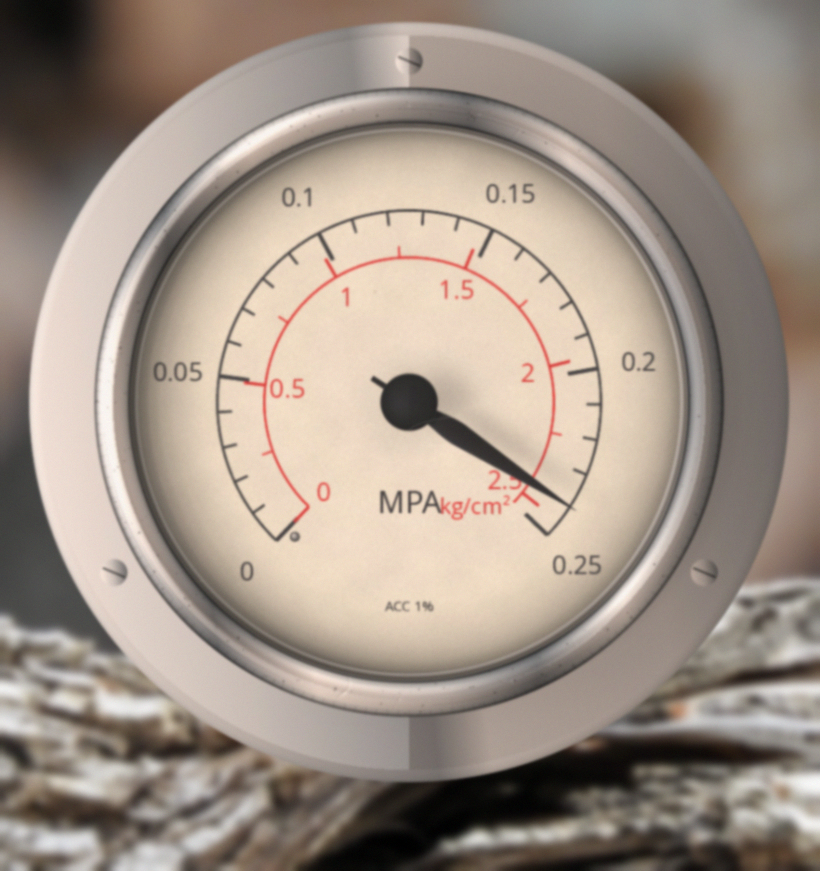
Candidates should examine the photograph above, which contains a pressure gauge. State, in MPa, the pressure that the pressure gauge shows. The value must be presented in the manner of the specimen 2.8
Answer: 0.24
